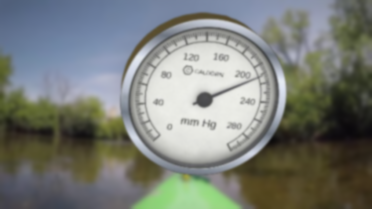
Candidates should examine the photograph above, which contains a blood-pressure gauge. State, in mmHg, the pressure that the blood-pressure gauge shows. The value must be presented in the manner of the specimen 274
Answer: 210
